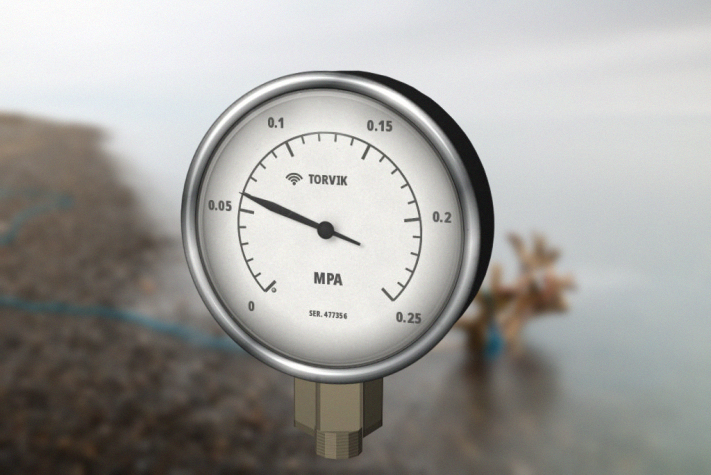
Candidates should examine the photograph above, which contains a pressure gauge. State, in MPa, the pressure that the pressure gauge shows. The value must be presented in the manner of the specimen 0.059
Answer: 0.06
